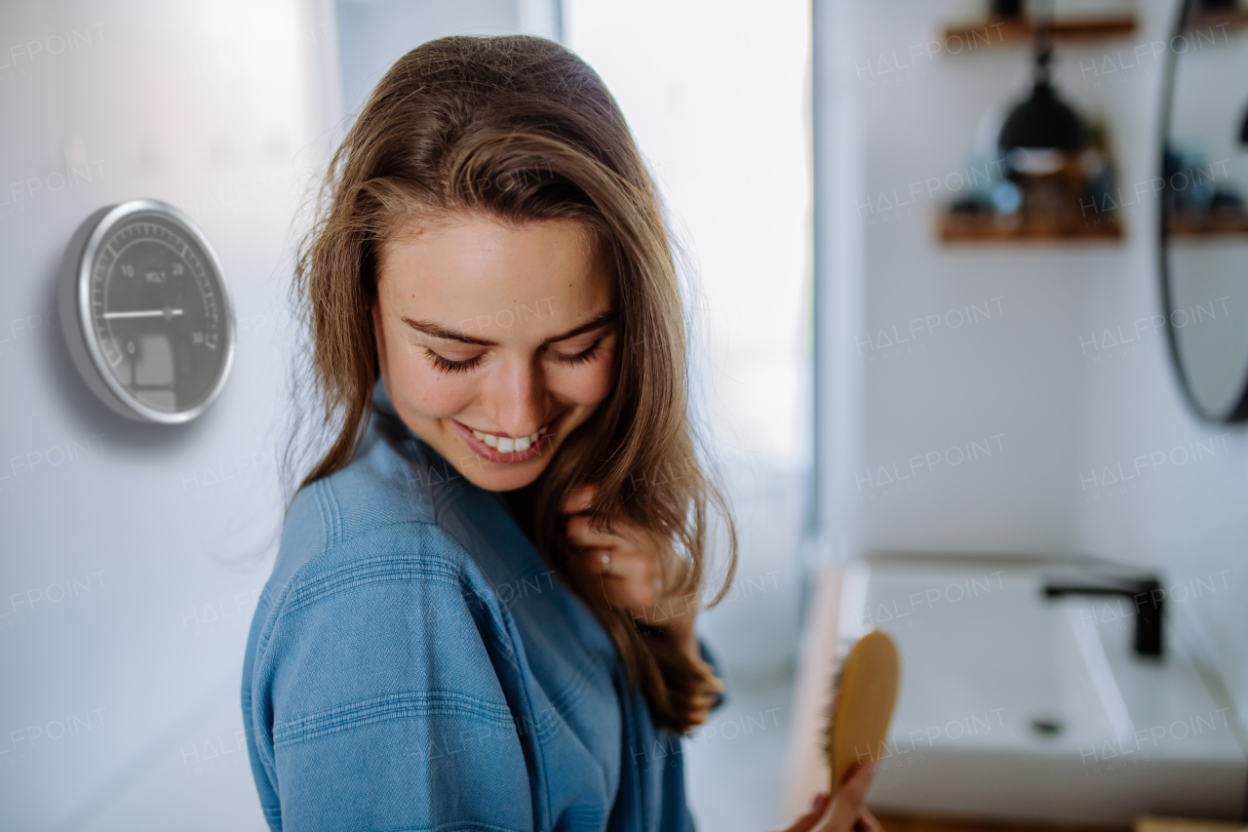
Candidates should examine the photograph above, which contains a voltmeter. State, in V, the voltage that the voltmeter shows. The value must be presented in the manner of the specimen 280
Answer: 4
